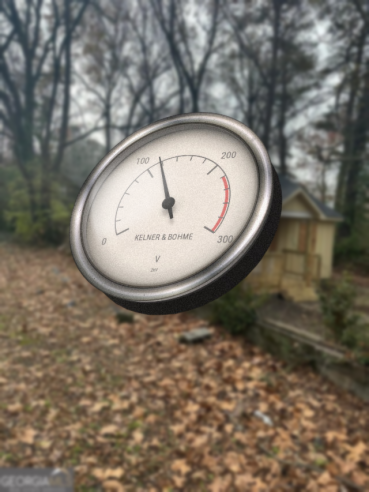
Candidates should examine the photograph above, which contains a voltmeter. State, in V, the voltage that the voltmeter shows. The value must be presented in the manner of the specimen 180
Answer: 120
